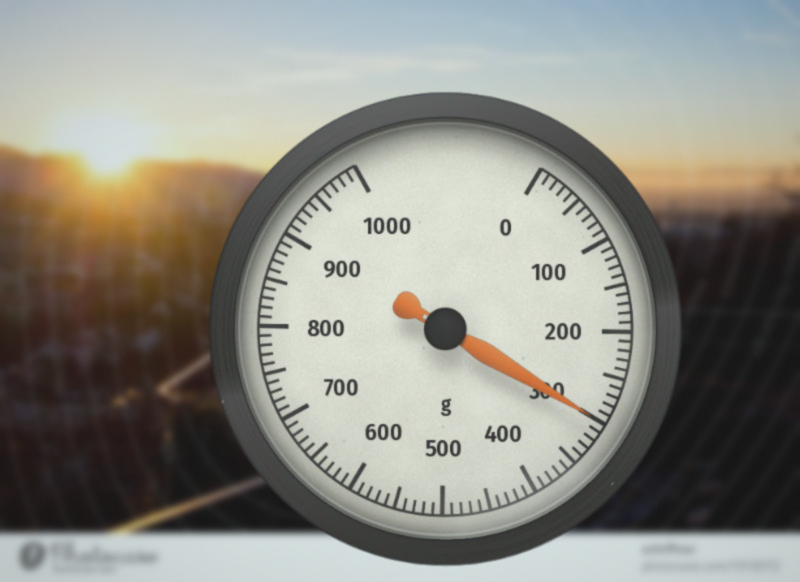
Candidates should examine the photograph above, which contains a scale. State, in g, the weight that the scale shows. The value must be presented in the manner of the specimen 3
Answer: 300
